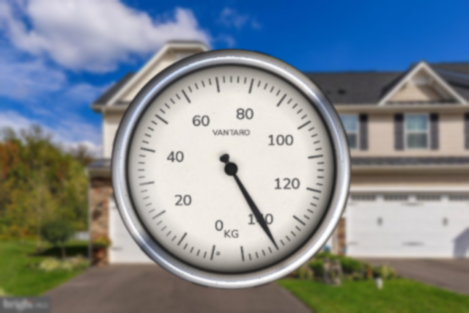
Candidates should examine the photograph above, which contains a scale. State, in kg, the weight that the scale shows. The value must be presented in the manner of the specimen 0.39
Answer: 140
